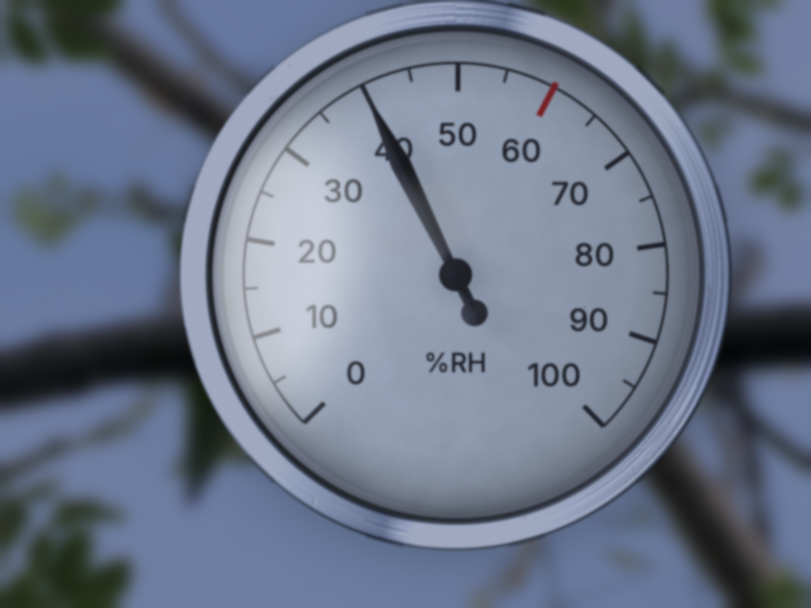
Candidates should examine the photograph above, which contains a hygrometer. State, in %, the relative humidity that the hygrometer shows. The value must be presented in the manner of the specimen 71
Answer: 40
